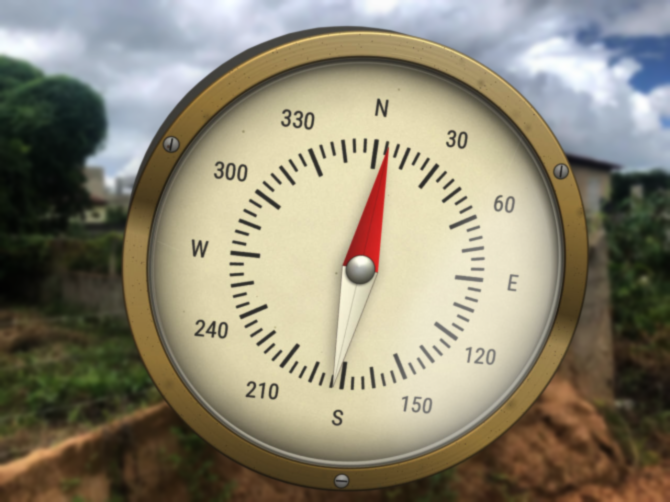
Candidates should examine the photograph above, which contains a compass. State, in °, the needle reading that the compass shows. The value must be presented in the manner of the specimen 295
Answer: 5
